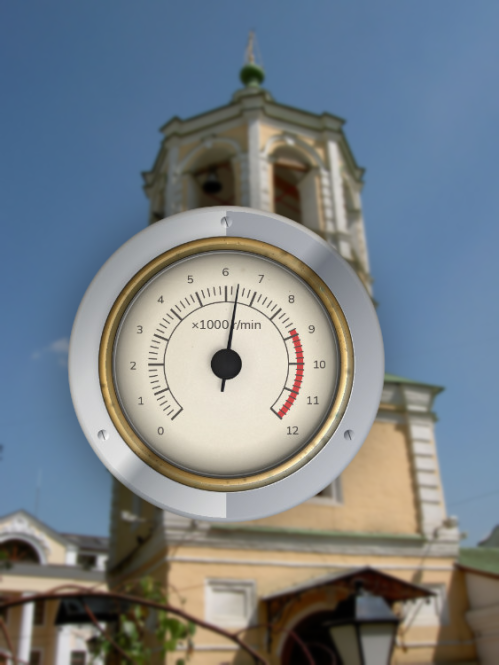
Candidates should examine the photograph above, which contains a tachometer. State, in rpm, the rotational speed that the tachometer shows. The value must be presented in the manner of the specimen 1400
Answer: 6400
